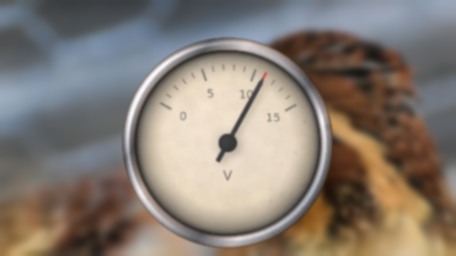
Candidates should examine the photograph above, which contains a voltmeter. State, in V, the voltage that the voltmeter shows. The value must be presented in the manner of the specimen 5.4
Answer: 11
